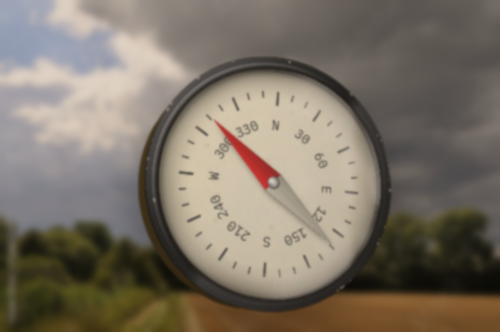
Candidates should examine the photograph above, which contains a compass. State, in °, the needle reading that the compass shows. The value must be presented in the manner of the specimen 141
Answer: 310
